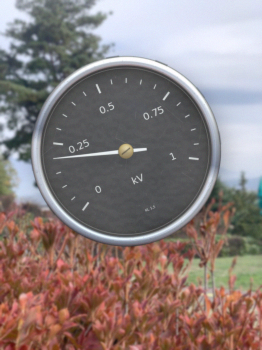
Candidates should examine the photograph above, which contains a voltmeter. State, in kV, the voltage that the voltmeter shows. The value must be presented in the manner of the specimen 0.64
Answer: 0.2
